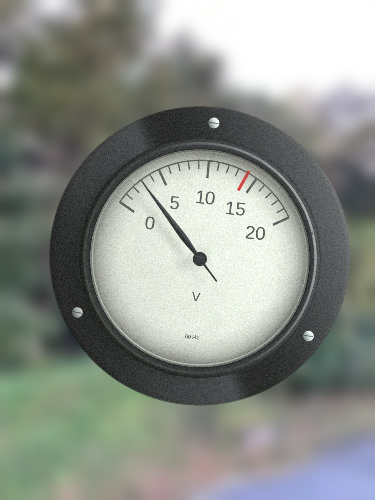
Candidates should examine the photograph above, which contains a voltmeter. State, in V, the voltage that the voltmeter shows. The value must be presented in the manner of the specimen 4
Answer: 3
